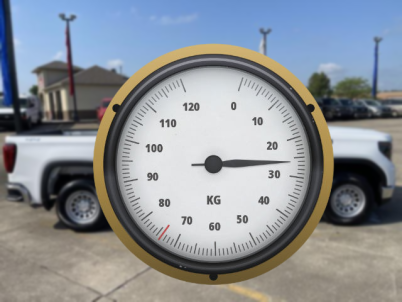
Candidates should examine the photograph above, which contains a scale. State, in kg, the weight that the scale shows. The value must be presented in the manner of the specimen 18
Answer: 26
